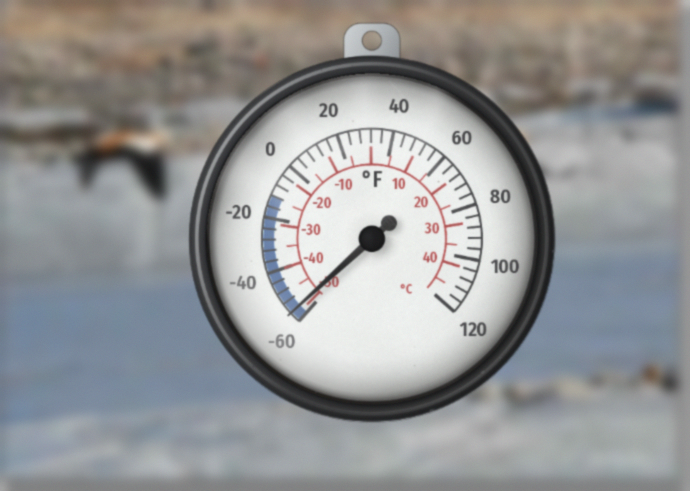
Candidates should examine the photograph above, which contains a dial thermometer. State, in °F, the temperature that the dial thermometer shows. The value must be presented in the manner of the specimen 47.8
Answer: -56
